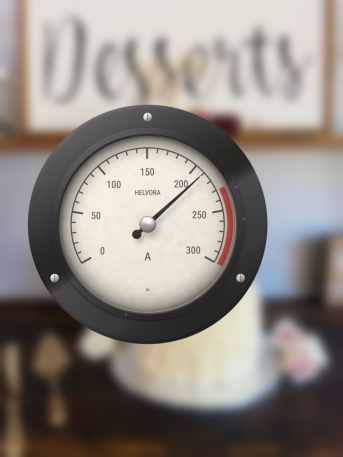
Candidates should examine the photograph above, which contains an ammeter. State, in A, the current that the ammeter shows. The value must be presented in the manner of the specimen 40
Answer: 210
